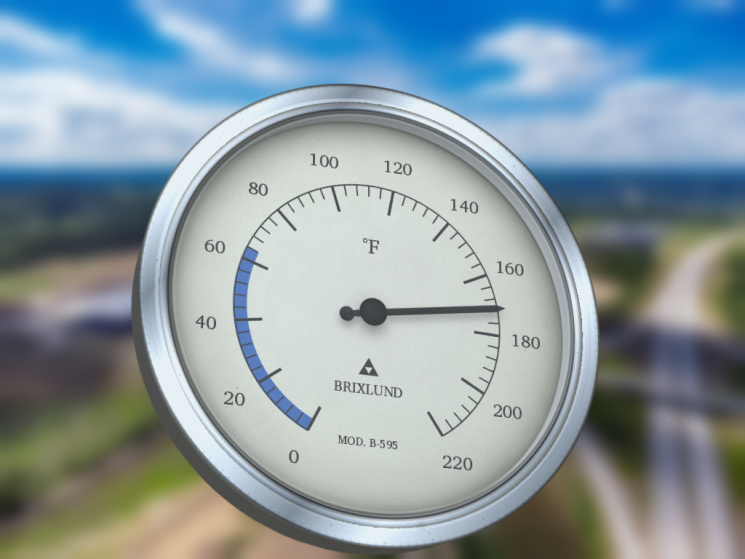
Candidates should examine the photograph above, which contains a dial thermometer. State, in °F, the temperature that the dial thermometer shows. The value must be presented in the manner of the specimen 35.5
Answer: 172
